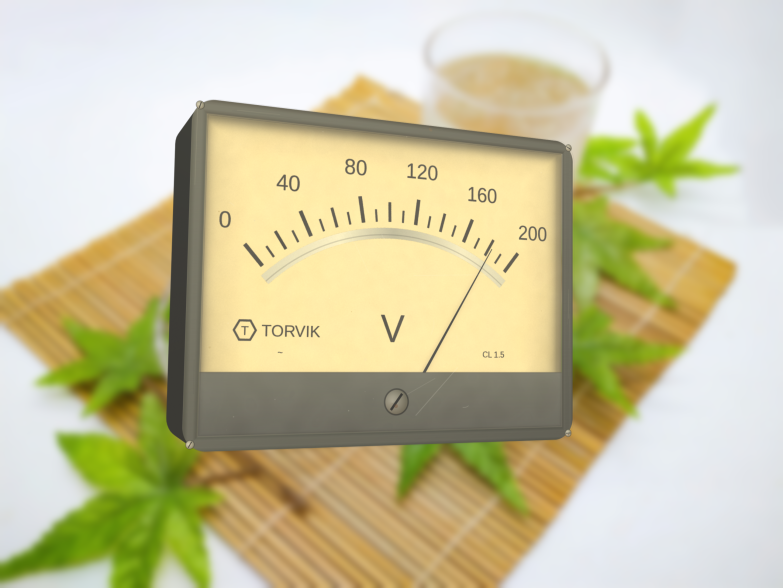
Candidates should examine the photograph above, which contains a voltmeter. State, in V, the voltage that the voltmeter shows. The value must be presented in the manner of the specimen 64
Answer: 180
